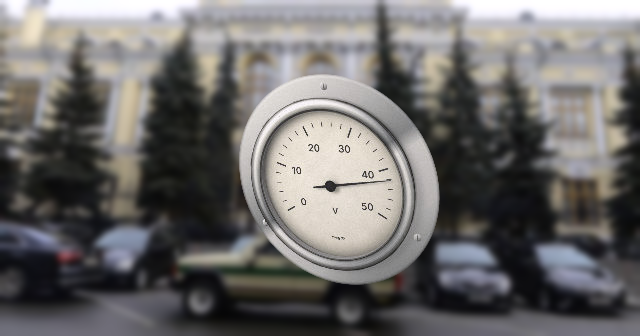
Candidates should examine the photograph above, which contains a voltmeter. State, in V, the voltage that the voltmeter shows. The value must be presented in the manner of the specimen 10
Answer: 42
